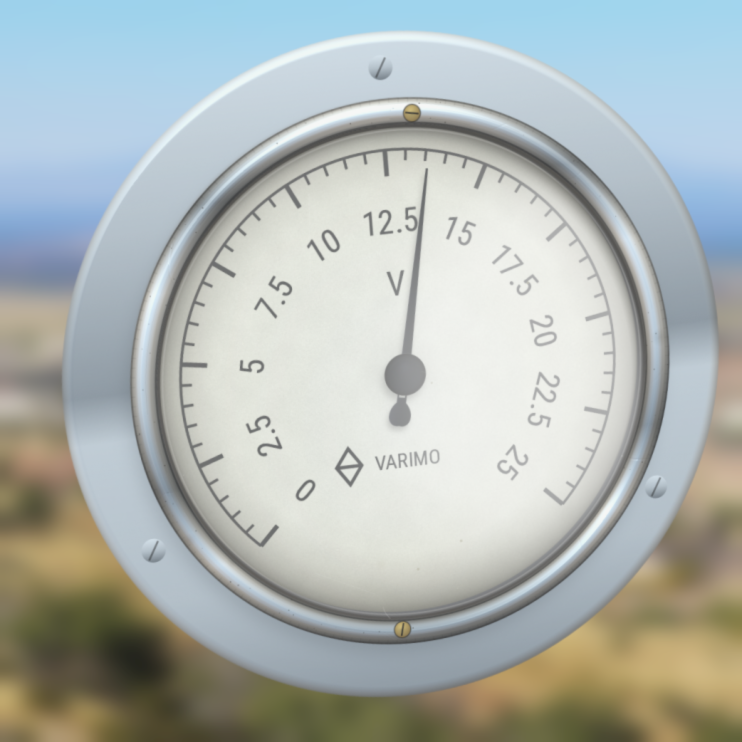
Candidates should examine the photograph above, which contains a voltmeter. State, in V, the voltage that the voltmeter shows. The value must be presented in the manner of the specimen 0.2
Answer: 13.5
